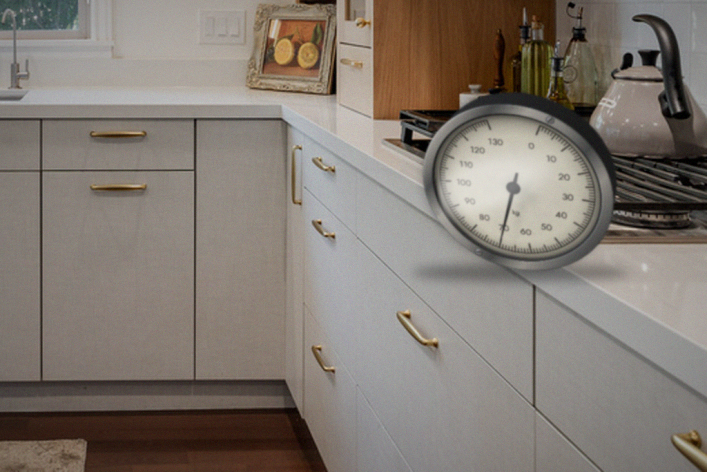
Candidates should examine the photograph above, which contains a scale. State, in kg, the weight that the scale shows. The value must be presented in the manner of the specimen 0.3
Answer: 70
